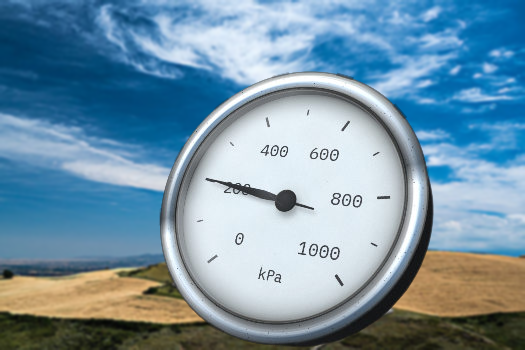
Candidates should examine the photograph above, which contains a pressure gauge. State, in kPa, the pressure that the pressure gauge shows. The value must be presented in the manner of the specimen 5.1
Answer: 200
